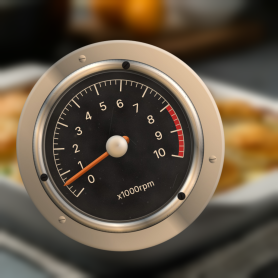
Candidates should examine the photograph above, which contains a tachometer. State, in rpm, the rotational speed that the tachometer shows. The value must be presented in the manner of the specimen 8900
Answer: 600
